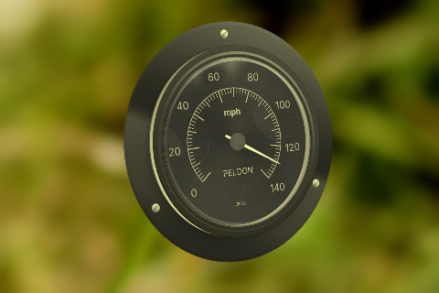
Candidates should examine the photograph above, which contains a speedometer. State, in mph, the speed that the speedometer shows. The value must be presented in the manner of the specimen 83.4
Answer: 130
